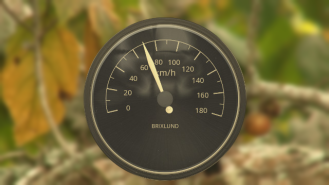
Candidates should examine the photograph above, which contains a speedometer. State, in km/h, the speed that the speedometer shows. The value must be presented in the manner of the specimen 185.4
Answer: 70
